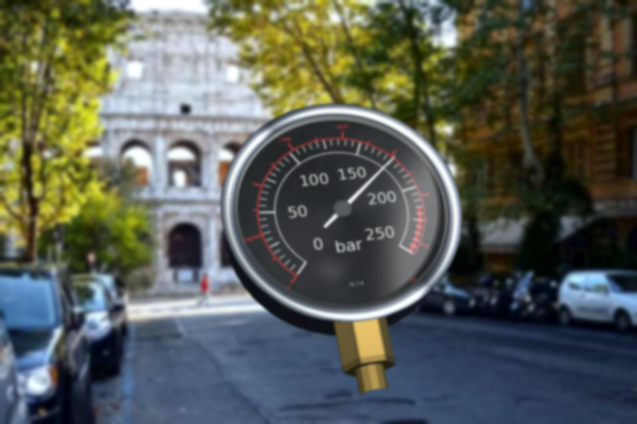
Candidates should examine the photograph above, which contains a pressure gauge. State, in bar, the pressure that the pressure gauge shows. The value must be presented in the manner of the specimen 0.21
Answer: 175
